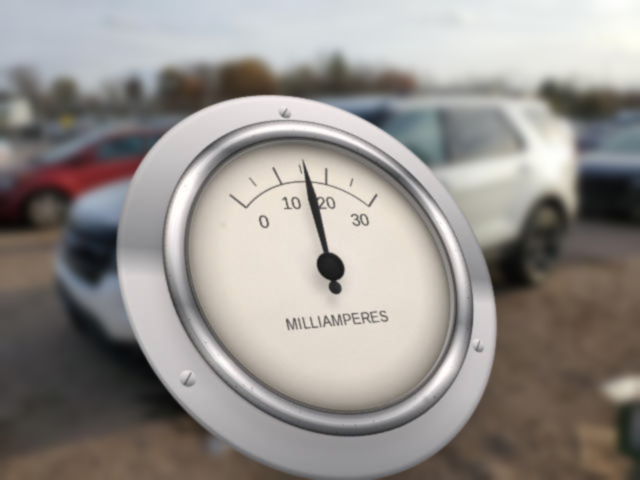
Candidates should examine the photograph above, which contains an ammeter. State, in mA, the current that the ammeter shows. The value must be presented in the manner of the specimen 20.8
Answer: 15
